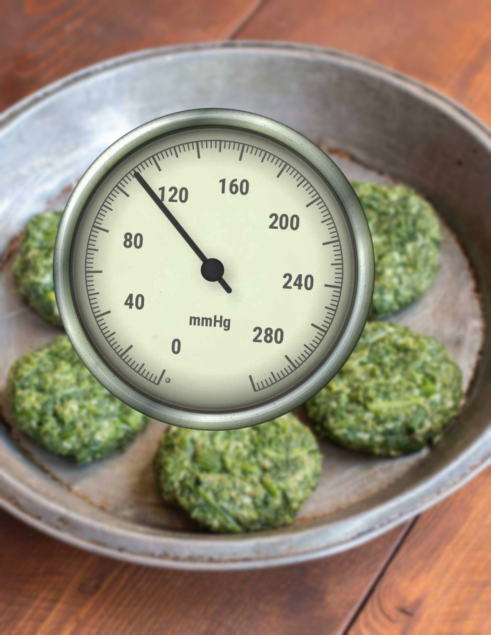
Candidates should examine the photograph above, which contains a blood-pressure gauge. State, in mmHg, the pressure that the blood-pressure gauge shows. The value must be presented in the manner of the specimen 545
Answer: 110
